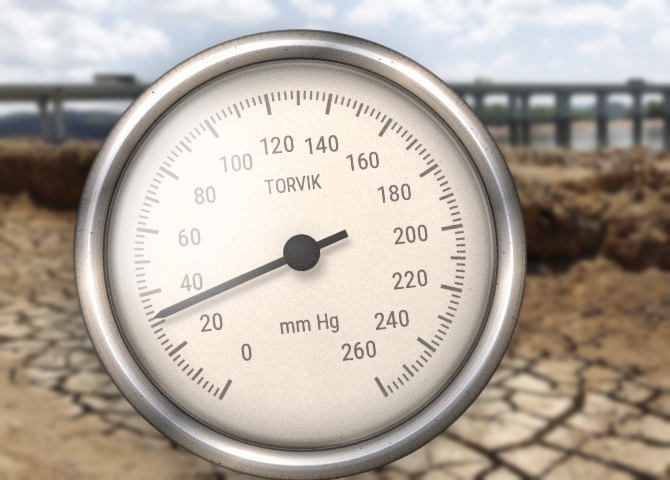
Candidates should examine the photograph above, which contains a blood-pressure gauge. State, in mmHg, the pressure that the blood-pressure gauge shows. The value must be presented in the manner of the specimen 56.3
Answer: 32
